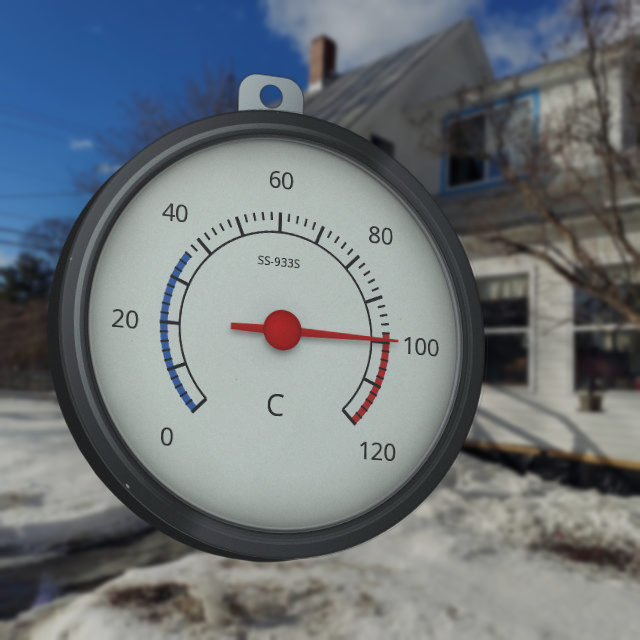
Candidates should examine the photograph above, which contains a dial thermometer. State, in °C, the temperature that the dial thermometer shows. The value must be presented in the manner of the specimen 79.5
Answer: 100
